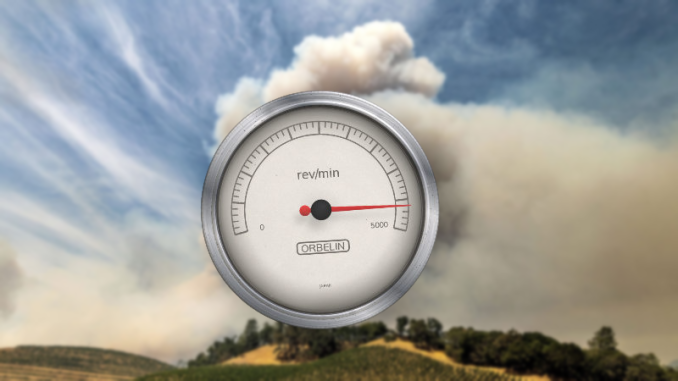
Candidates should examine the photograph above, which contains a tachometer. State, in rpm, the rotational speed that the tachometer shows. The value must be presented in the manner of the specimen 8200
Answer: 4600
